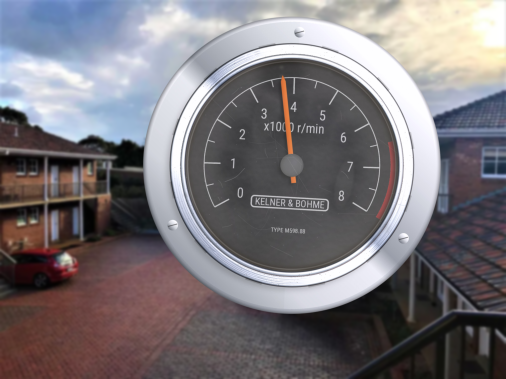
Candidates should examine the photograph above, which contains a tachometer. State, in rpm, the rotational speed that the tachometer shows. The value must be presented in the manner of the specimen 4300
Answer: 3750
